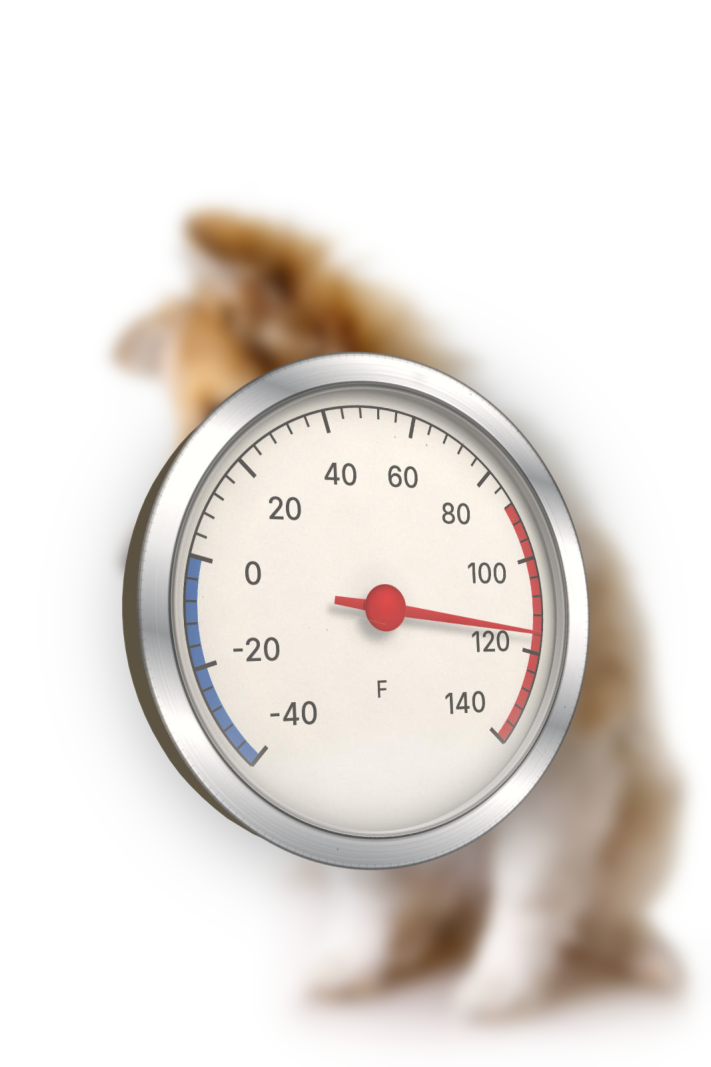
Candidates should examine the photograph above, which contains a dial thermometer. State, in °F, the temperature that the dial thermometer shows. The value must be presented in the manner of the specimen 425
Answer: 116
